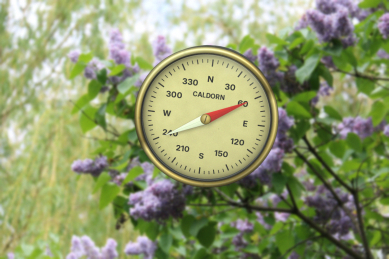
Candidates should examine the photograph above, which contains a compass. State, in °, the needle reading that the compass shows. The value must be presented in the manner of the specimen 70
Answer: 60
